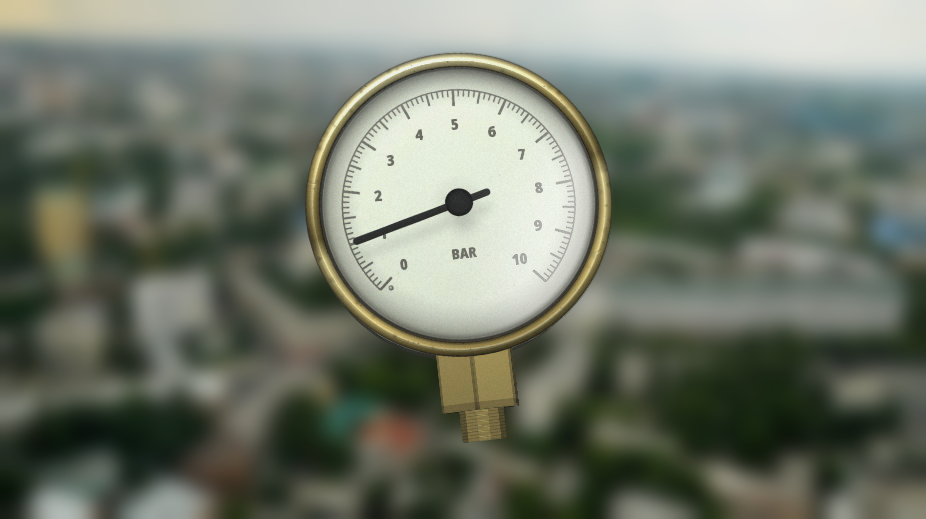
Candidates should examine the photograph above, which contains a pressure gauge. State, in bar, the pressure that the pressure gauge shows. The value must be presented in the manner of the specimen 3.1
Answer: 1
